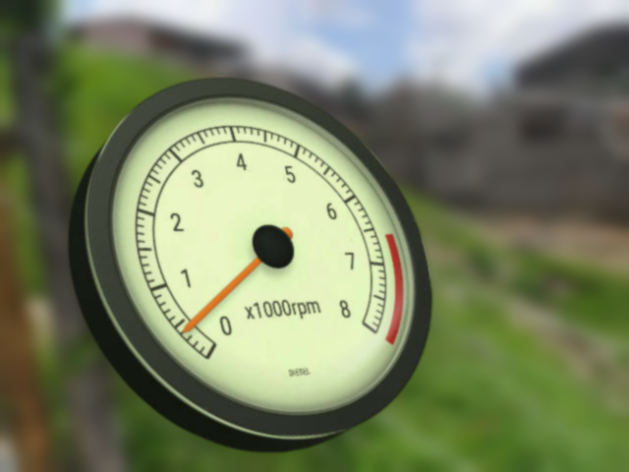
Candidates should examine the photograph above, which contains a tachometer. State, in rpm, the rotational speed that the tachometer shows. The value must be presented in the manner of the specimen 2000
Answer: 400
